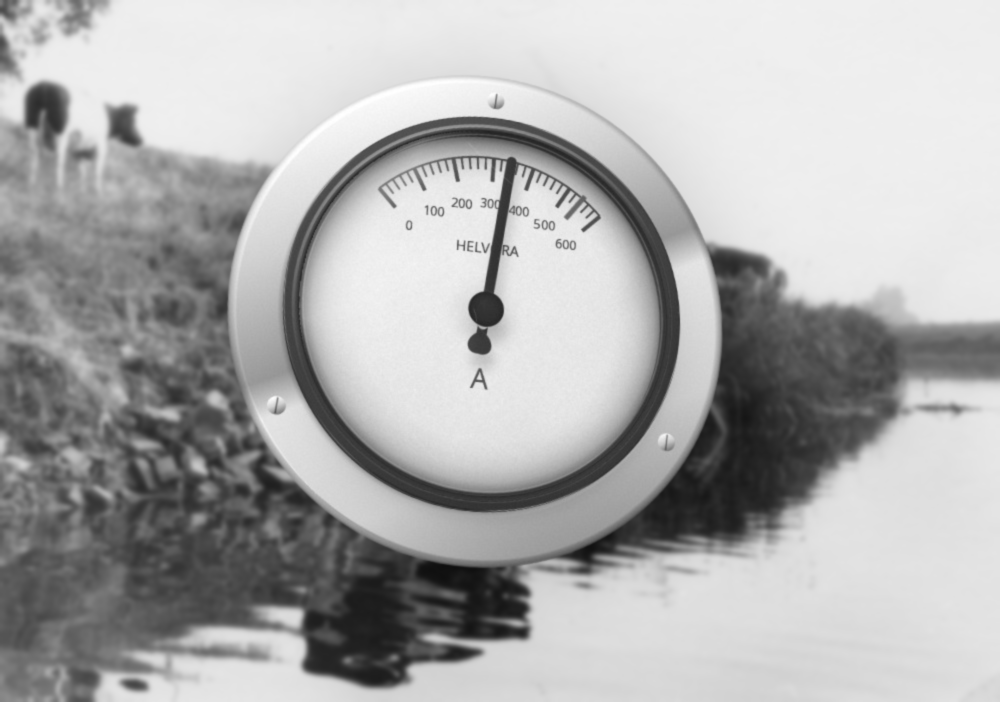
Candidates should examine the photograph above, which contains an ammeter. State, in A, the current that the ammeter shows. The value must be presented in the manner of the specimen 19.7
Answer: 340
